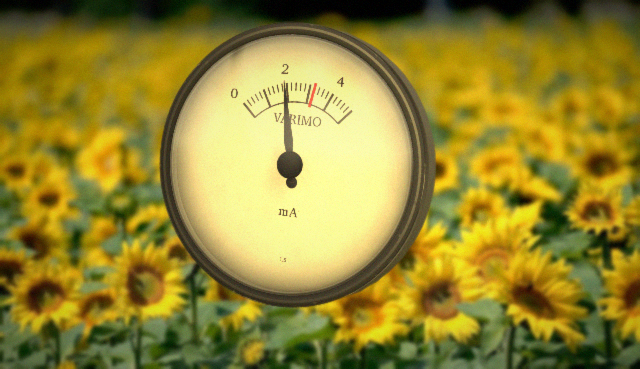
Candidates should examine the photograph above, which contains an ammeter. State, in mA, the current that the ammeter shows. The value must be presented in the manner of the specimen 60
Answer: 2
